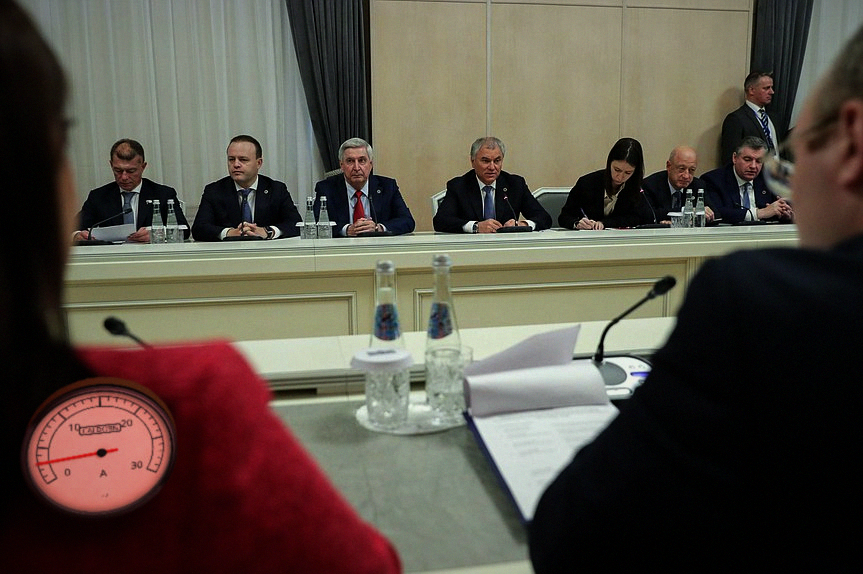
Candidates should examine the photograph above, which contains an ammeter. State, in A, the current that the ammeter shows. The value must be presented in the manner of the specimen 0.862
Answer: 3
